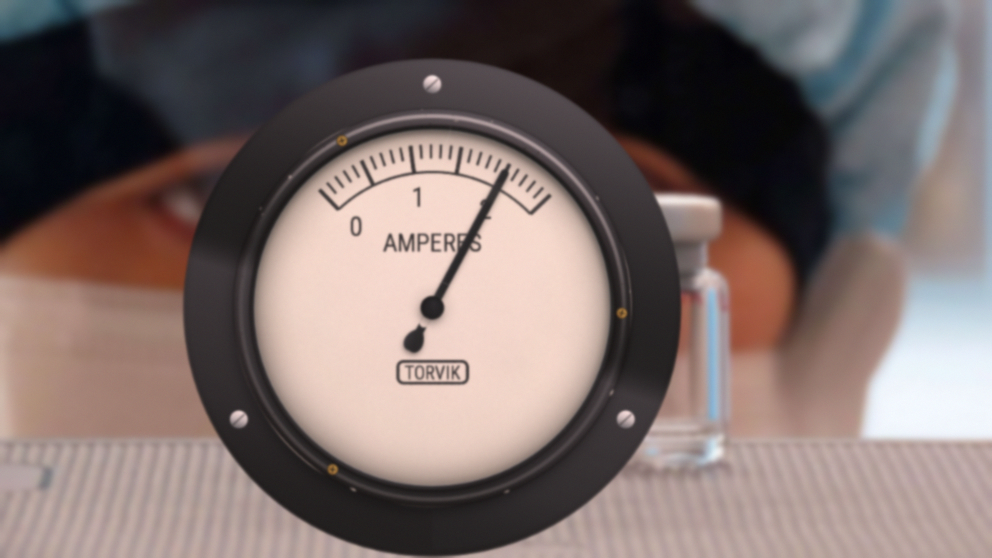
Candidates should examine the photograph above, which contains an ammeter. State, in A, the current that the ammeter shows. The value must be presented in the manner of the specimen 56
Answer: 2
